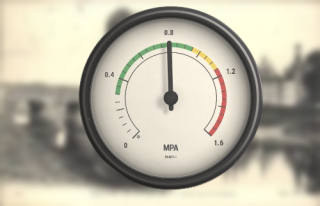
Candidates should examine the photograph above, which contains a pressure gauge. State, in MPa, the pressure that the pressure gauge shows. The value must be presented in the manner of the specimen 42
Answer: 0.8
